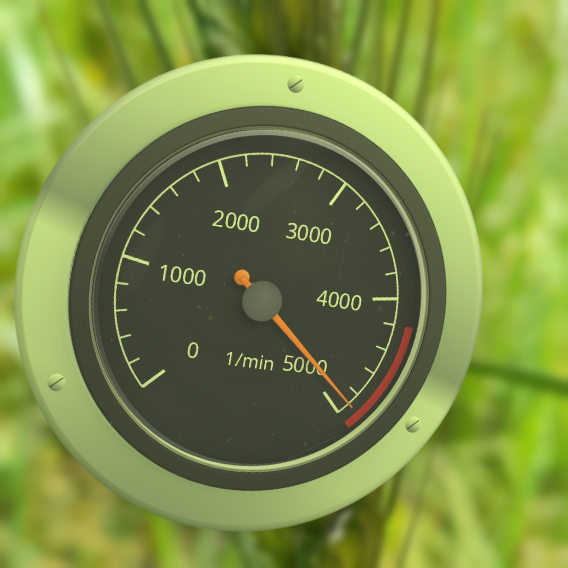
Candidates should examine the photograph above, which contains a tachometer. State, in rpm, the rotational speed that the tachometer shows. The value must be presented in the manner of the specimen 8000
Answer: 4900
